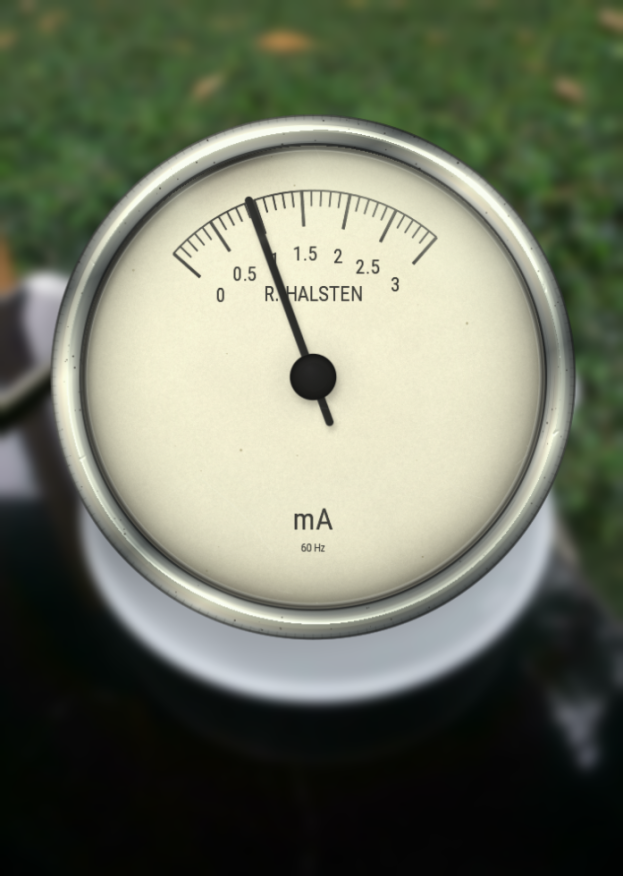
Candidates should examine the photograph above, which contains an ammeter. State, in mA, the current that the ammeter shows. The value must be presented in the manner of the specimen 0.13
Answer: 0.95
